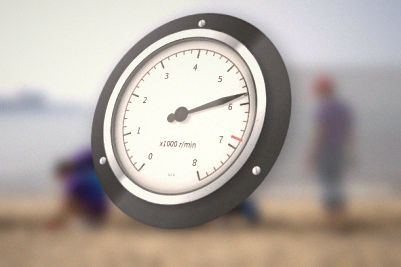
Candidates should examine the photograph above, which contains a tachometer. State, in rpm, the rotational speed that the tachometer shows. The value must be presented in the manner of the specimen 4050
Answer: 5800
